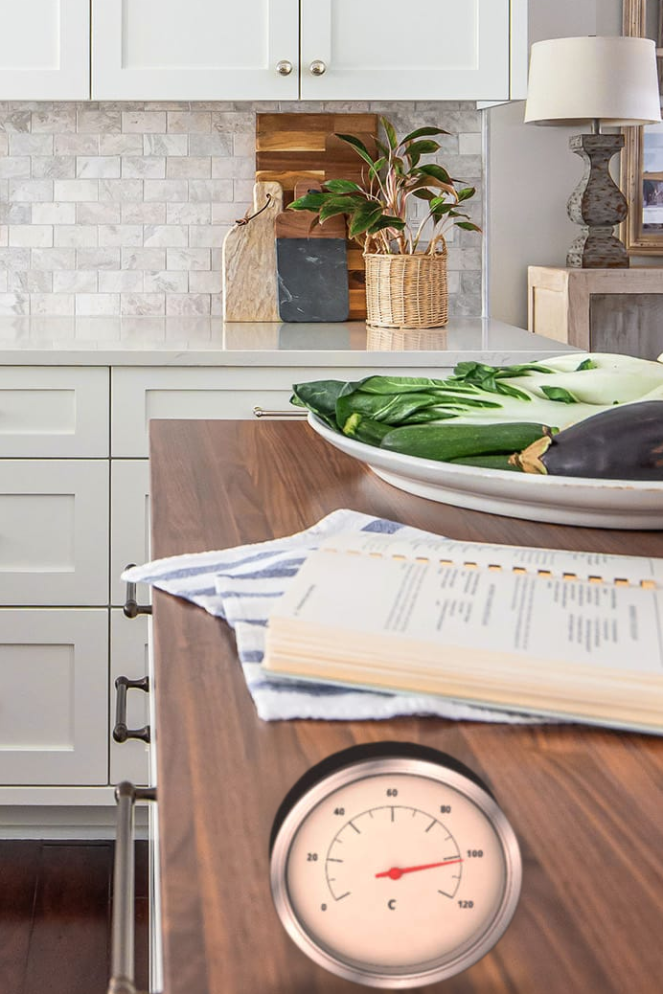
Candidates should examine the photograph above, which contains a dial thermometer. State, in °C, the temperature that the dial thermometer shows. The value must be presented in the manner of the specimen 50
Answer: 100
